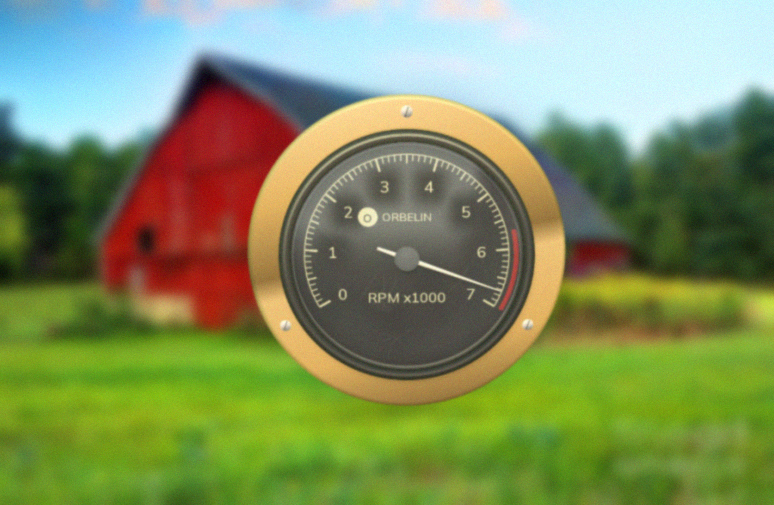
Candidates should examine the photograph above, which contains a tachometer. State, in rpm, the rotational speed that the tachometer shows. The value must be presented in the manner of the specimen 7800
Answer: 6700
